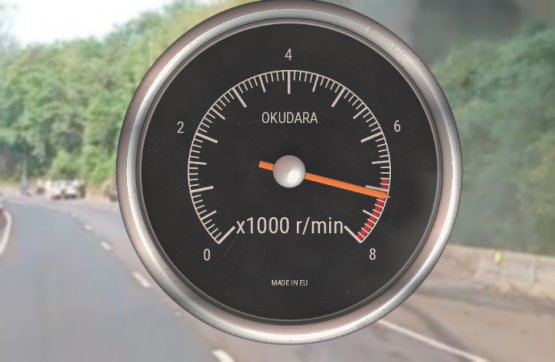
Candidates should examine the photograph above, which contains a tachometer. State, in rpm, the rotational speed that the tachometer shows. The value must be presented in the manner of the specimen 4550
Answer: 7100
